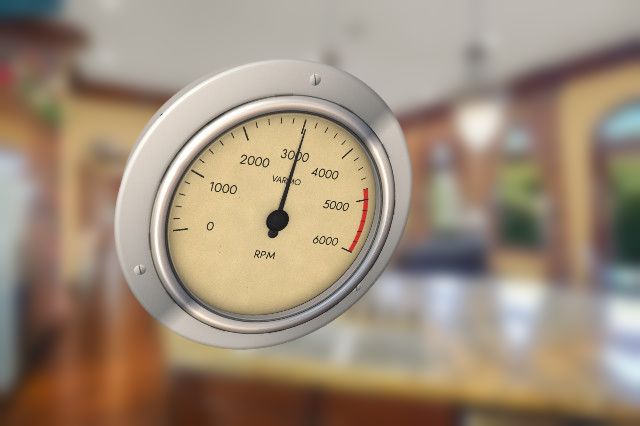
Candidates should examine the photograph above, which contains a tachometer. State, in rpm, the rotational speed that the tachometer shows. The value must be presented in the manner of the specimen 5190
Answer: 3000
